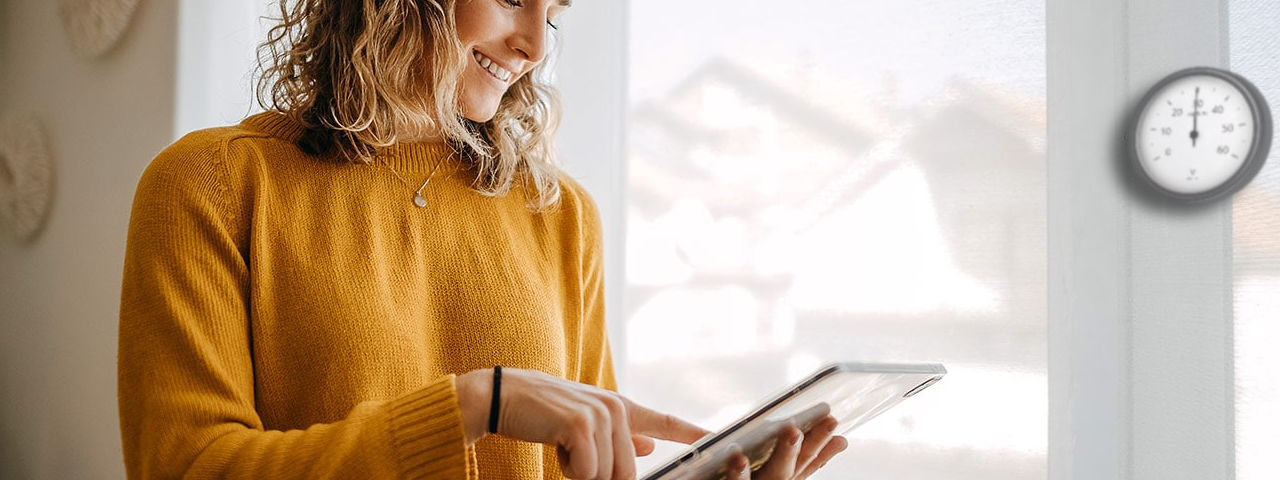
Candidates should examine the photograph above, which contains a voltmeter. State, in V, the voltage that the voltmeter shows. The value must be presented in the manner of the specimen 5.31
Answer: 30
